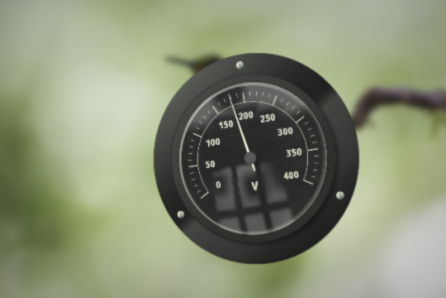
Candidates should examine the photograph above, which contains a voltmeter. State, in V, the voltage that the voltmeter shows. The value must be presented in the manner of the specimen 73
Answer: 180
